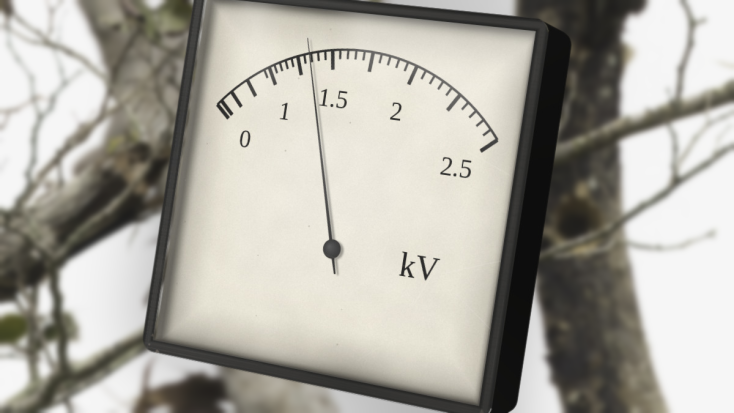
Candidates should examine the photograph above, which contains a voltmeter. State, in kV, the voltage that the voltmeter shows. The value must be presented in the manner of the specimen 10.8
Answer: 1.35
